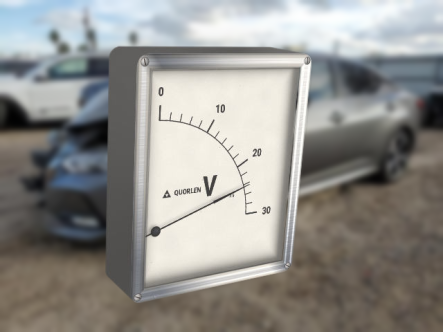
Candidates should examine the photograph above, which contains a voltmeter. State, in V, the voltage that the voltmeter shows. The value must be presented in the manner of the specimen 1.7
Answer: 24
